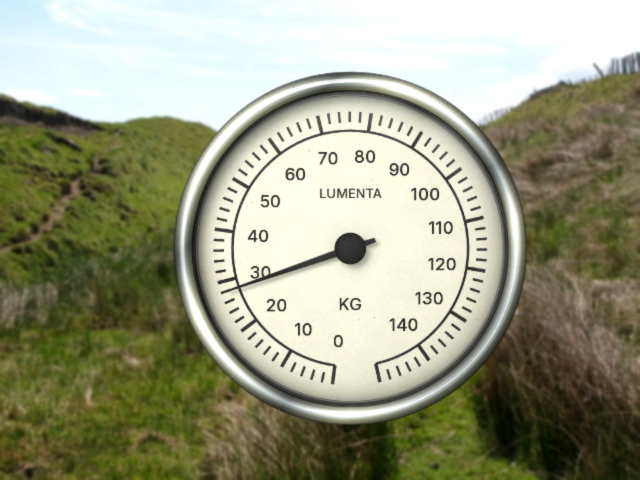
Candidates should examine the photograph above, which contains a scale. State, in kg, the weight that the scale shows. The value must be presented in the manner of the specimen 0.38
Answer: 28
